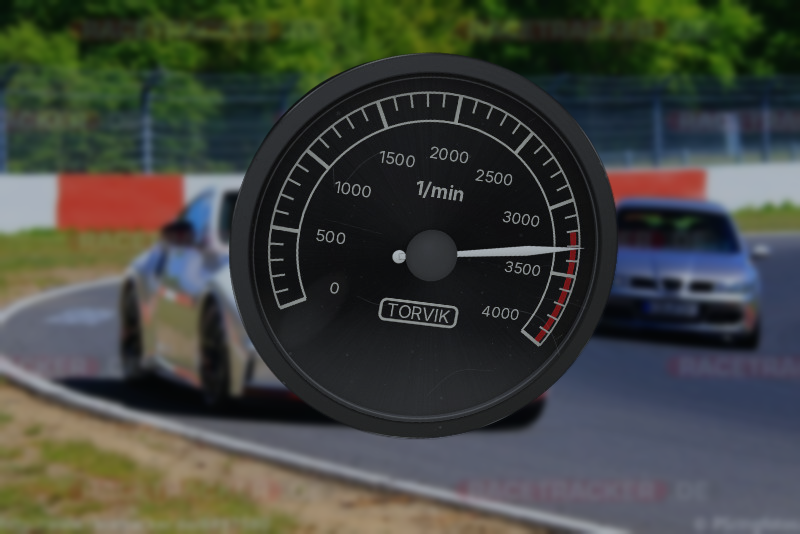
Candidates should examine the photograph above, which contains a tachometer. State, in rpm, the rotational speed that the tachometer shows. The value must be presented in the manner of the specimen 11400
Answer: 3300
